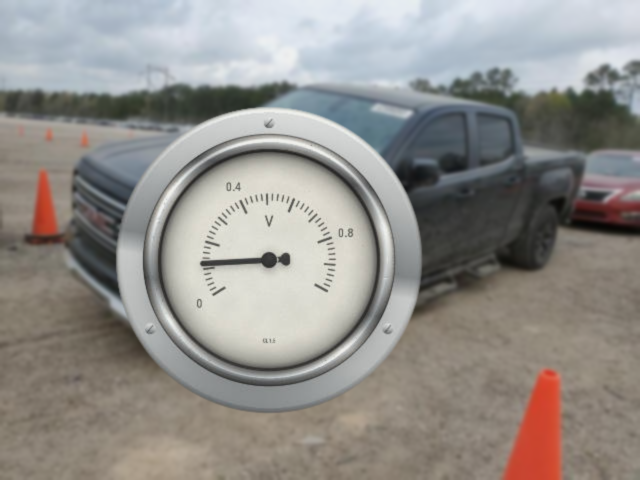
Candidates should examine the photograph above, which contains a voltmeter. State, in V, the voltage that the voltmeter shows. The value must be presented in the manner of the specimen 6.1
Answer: 0.12
